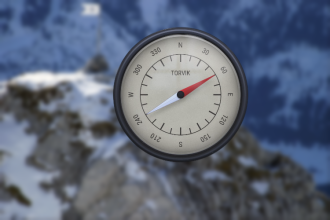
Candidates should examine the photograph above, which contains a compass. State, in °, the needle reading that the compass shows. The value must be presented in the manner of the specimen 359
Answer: 60
